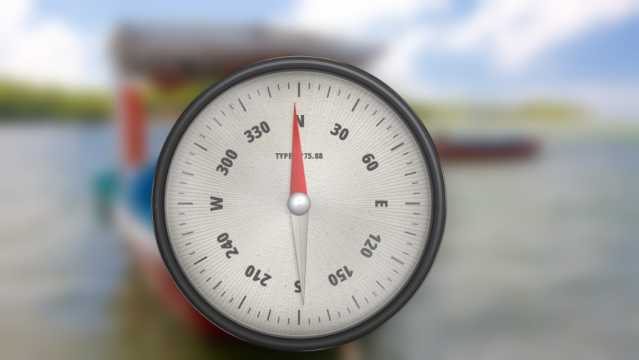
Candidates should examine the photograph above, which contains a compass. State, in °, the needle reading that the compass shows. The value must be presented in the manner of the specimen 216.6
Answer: 357.5
